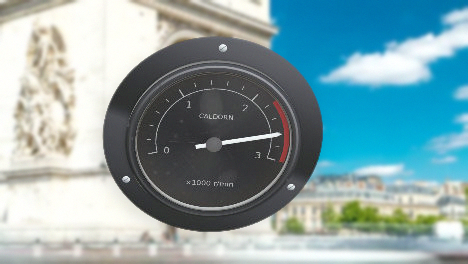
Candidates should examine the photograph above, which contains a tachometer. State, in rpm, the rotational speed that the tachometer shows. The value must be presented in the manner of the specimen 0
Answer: 2600
